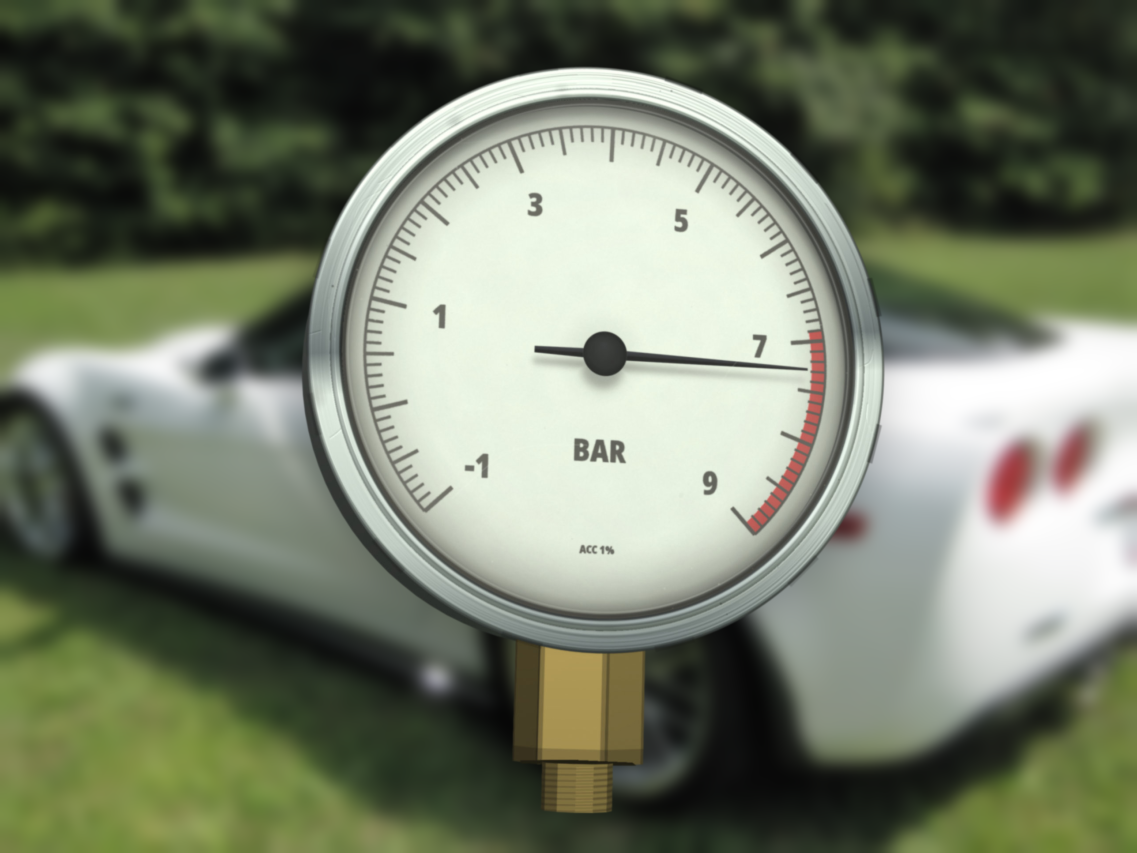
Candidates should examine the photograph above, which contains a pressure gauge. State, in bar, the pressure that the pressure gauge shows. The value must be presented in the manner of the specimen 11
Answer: 7.3
